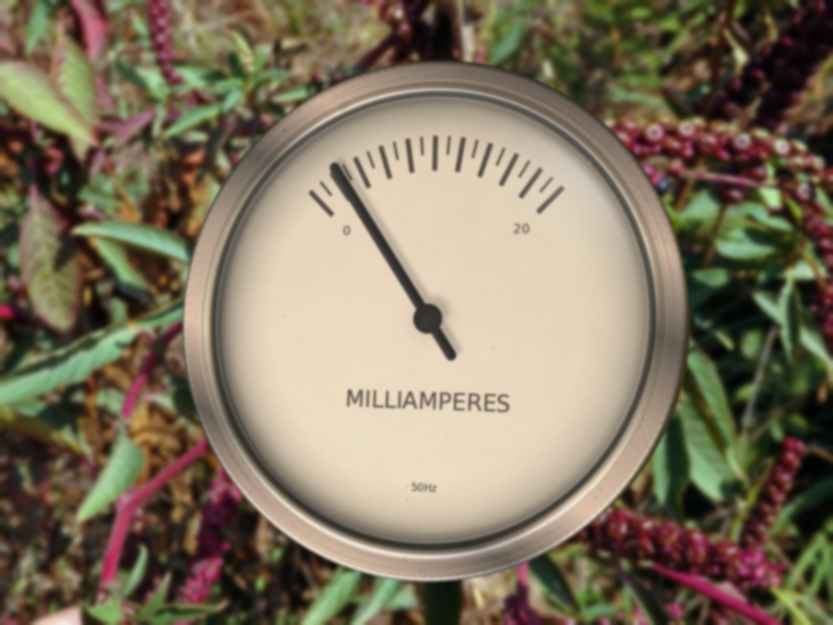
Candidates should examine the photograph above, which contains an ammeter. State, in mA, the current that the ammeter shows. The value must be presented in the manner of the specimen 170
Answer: 2.5
